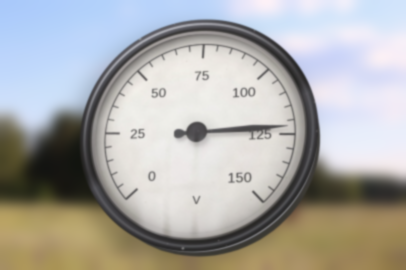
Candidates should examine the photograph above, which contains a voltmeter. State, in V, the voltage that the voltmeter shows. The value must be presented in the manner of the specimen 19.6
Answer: 122.5
